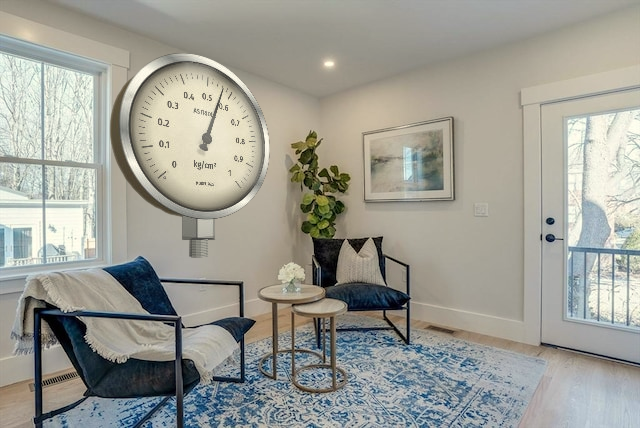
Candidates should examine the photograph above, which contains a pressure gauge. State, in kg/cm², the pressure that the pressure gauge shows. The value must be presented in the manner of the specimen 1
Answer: 0.56
